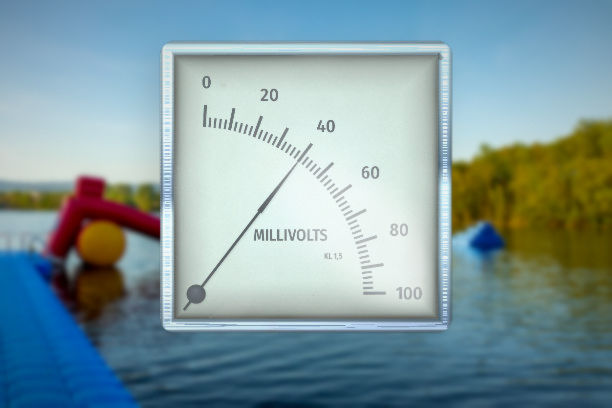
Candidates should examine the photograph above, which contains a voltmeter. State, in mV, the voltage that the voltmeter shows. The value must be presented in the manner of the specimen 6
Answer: 40
